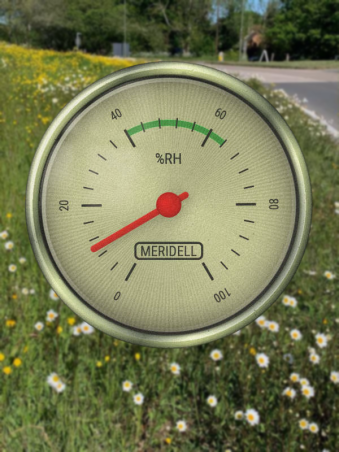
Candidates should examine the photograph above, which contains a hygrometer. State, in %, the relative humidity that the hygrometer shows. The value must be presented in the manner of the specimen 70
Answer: 10
